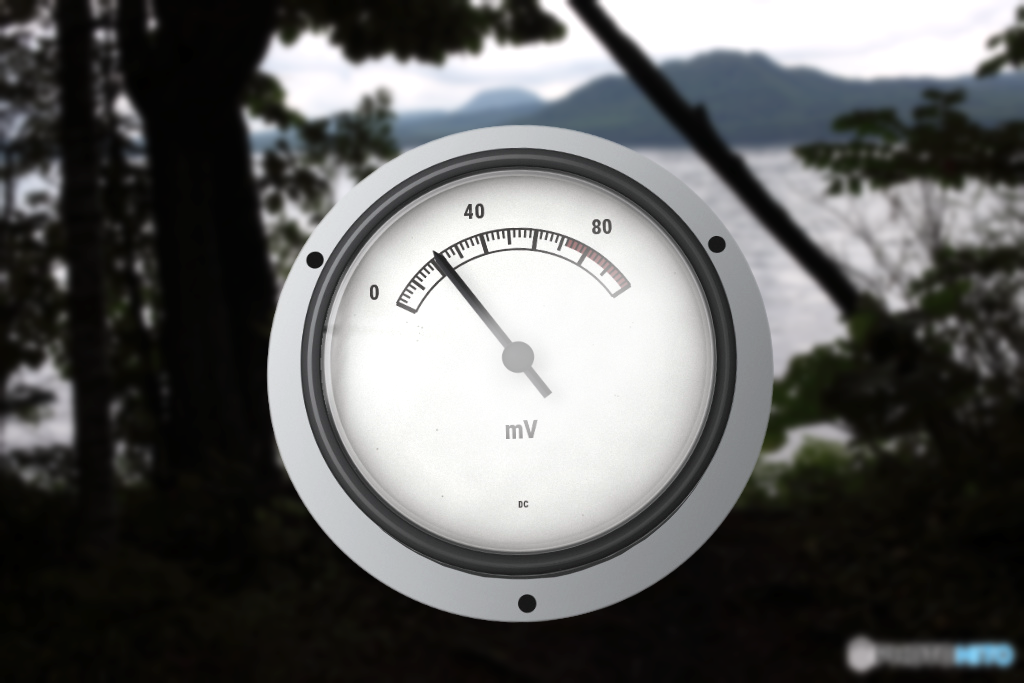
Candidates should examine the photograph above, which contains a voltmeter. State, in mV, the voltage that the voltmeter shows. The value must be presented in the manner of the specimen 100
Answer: 22
